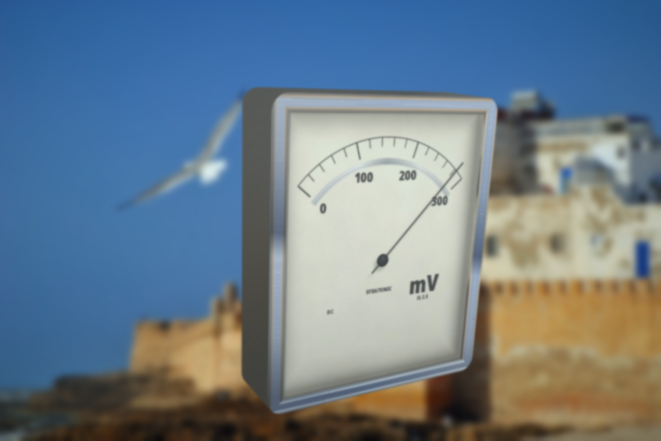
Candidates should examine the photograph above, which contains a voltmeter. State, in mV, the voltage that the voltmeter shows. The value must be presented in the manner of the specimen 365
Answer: 280
